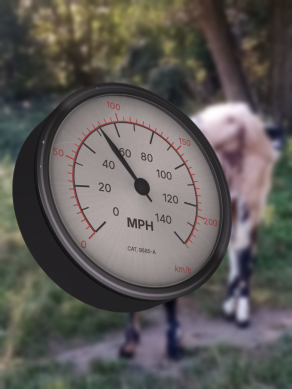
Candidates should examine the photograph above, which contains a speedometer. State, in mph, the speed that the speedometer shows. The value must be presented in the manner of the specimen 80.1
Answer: 50
